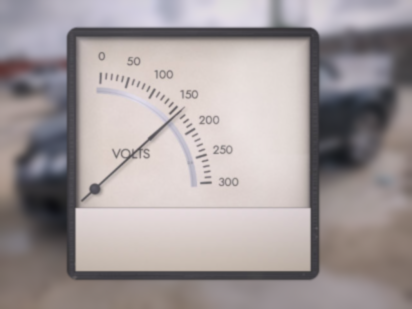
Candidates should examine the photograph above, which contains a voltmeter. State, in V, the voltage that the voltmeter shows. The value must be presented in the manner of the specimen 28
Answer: 160
